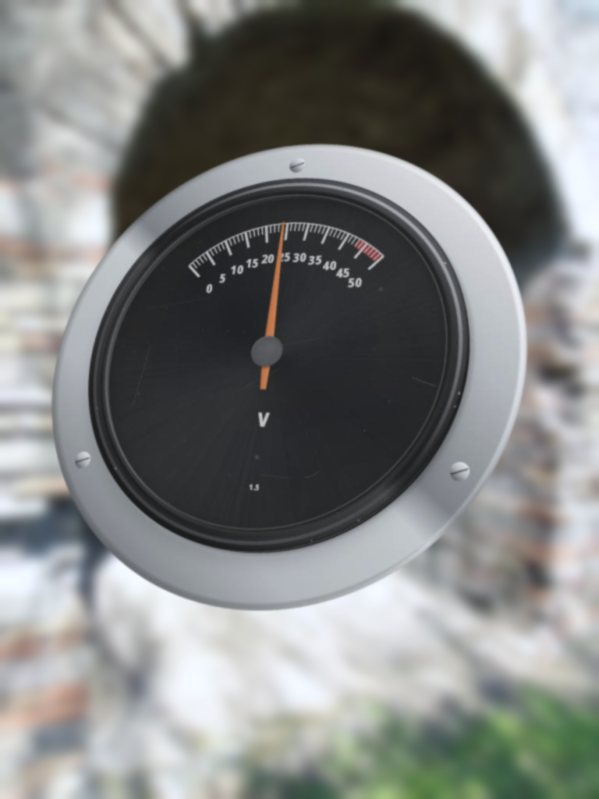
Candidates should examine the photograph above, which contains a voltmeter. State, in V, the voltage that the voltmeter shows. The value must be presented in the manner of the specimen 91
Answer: 25
